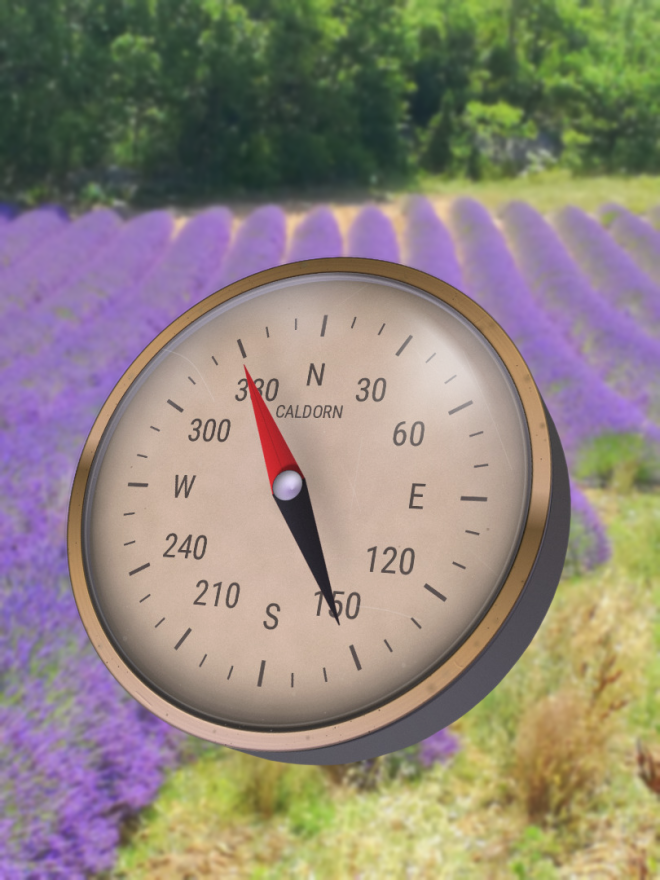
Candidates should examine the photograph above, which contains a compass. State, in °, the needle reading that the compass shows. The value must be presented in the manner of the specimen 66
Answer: 330
